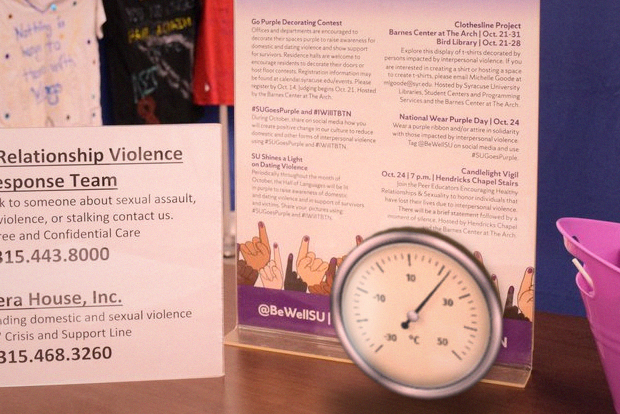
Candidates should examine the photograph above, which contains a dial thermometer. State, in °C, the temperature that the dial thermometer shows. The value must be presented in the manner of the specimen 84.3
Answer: 22
